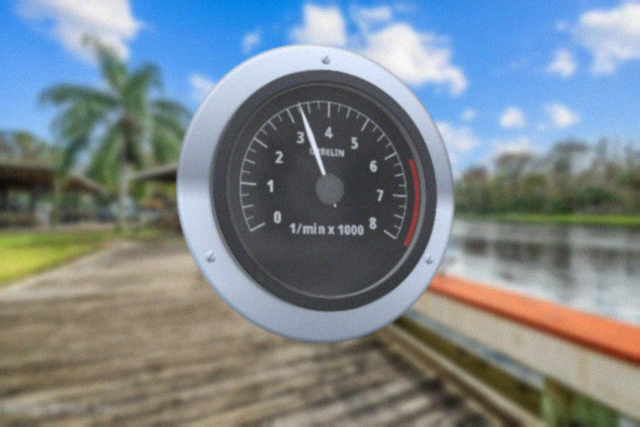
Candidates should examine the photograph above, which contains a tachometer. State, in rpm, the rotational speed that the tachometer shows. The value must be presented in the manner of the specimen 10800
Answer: 3250
